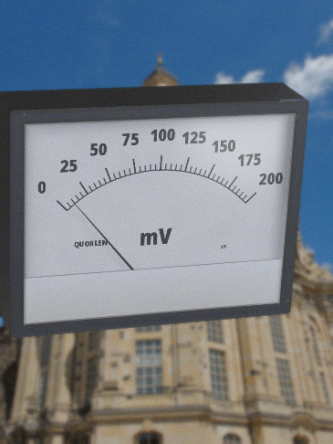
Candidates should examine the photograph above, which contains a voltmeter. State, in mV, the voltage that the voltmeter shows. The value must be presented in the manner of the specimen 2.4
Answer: 10
